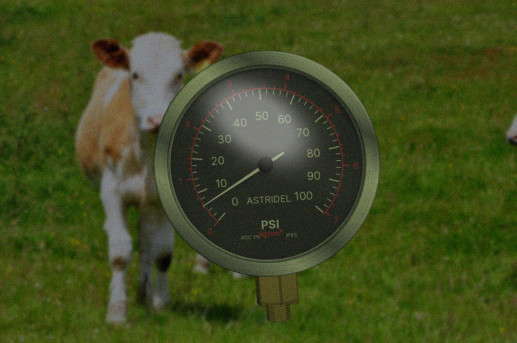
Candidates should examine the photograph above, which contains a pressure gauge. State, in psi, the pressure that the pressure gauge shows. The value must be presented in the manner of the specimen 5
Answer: 6
